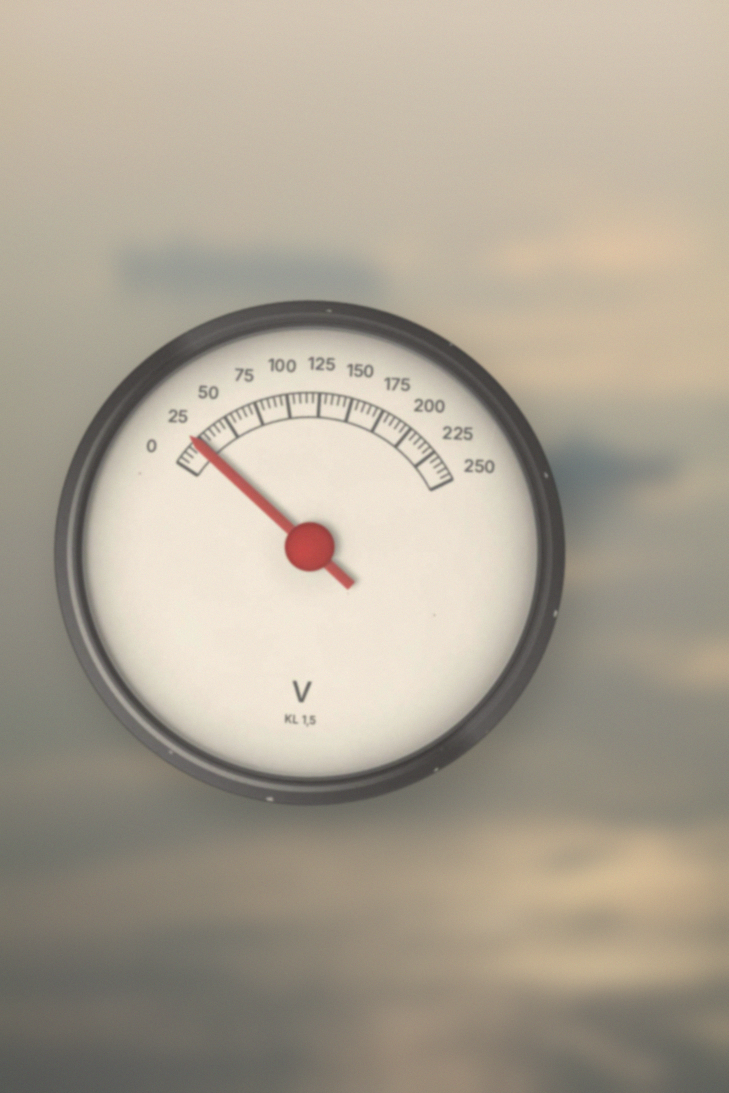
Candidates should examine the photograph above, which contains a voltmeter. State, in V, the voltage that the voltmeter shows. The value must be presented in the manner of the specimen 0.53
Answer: 20
